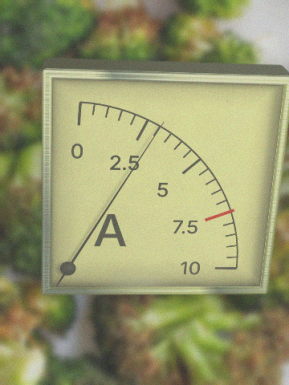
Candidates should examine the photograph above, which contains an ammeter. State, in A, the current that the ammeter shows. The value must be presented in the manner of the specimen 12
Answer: 3
